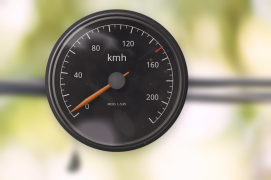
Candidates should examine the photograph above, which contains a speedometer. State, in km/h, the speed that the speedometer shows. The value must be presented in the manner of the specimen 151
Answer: 5
